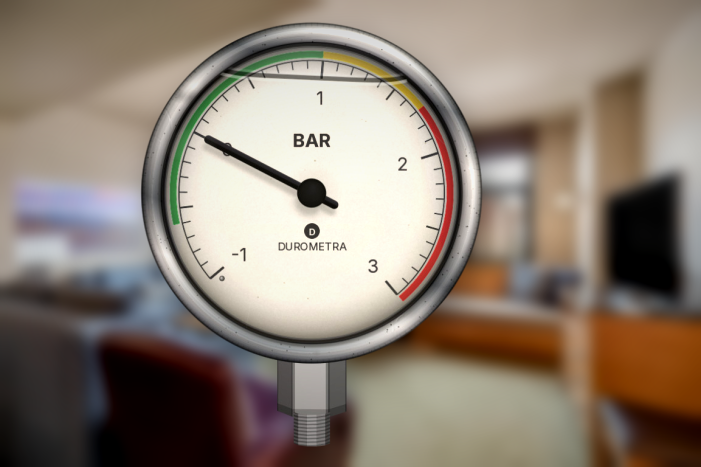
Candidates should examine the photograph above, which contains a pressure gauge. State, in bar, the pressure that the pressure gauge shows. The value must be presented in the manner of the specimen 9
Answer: 0
